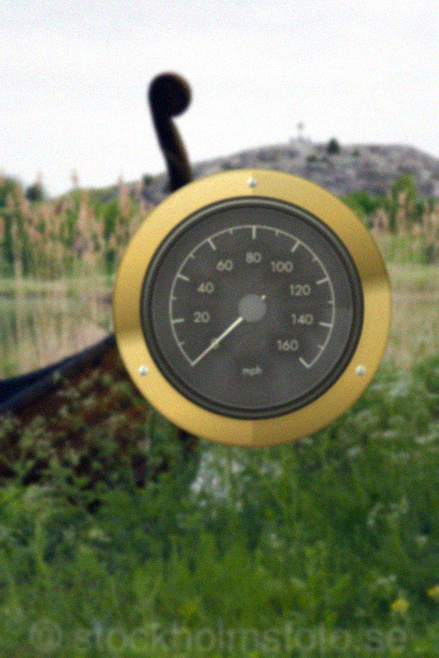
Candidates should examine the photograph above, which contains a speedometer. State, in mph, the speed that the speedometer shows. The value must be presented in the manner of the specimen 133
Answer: 0
